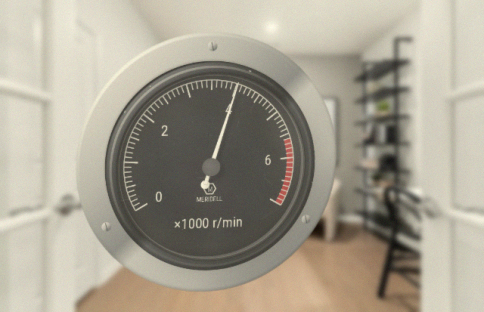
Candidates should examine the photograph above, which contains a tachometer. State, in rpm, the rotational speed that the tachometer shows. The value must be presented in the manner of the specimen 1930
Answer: 4000
